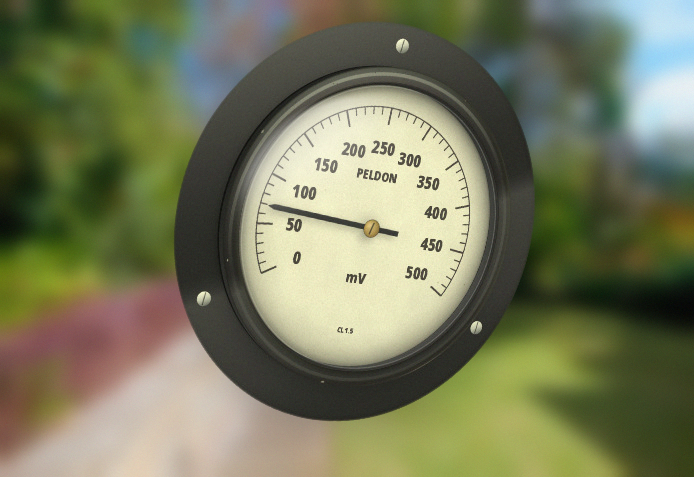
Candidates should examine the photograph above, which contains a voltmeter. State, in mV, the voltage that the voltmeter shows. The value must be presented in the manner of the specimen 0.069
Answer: 70
